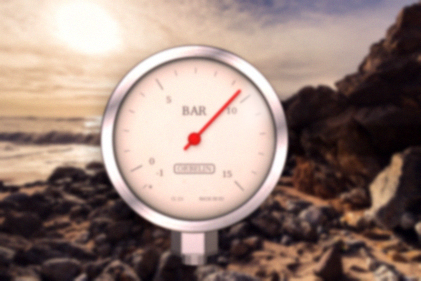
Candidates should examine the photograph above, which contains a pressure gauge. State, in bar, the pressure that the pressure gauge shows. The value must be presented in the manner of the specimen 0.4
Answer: 9.5
